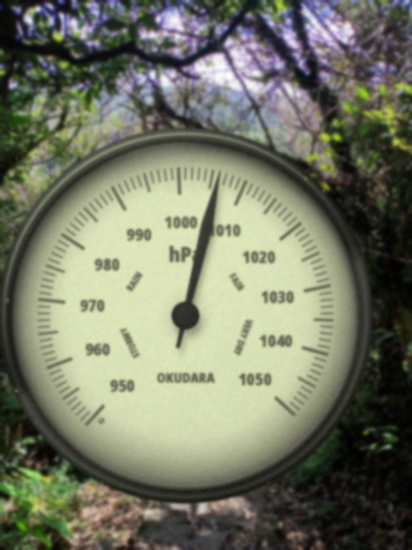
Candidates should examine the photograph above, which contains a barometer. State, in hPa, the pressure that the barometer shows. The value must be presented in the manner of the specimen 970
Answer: 1006
